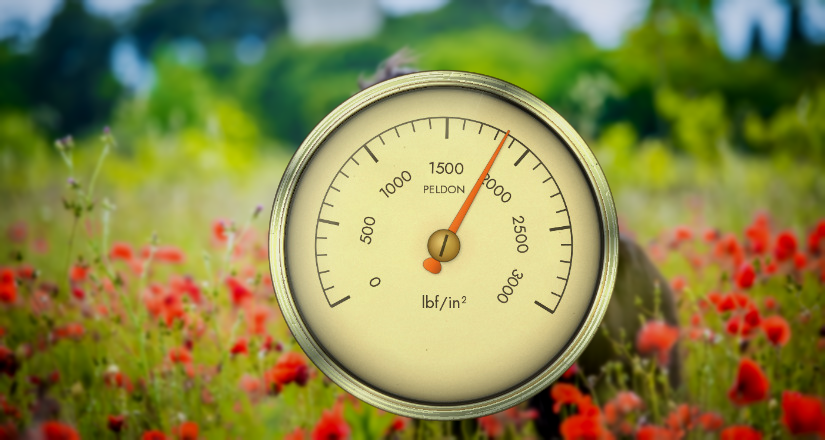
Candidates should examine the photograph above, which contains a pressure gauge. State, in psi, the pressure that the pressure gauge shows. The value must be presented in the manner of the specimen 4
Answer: 1850
